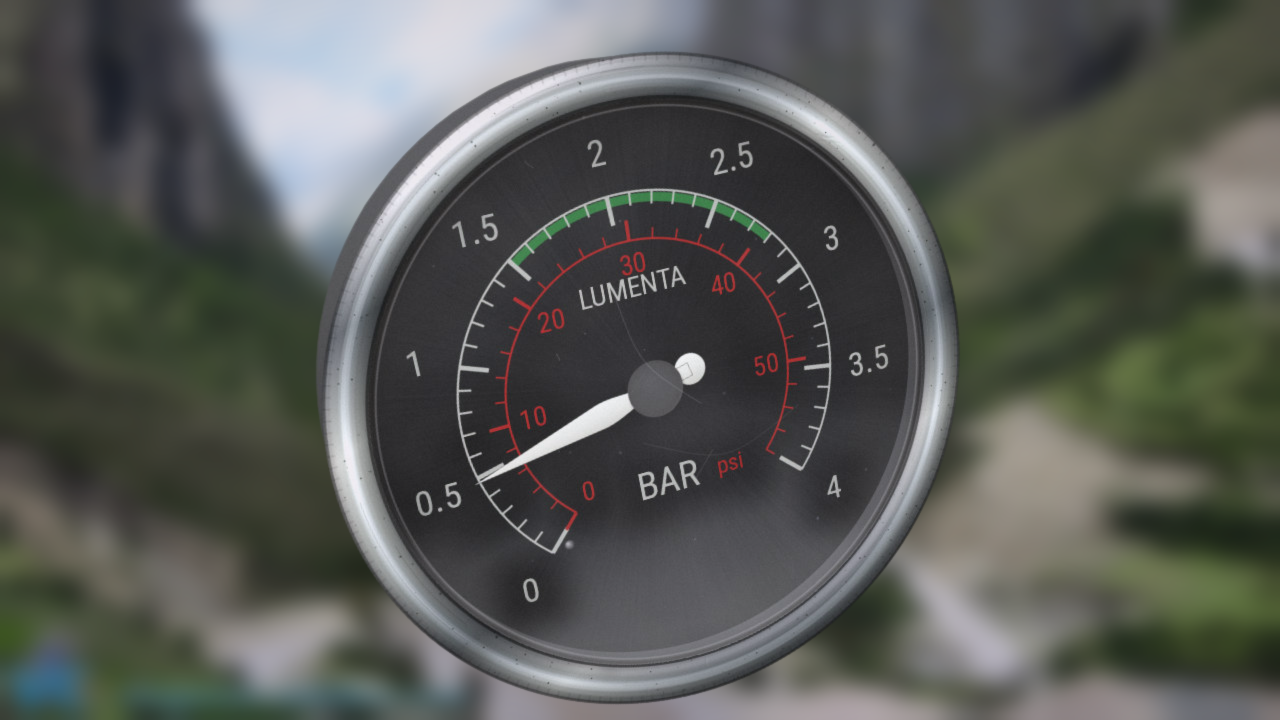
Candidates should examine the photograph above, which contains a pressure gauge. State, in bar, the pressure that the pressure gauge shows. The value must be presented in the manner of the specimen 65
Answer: 0.5
